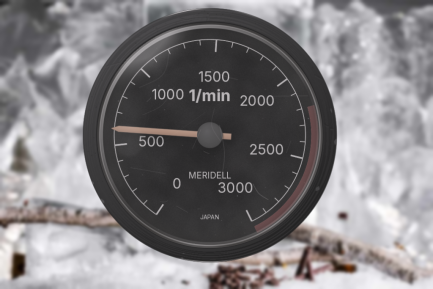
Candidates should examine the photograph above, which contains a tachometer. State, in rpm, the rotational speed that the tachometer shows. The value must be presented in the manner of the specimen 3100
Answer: 600
